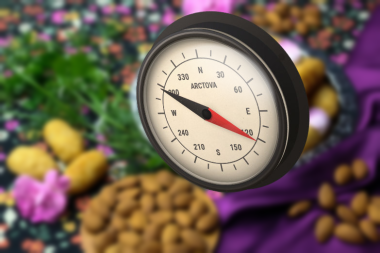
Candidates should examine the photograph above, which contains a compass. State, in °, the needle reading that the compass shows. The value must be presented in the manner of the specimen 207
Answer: 120
